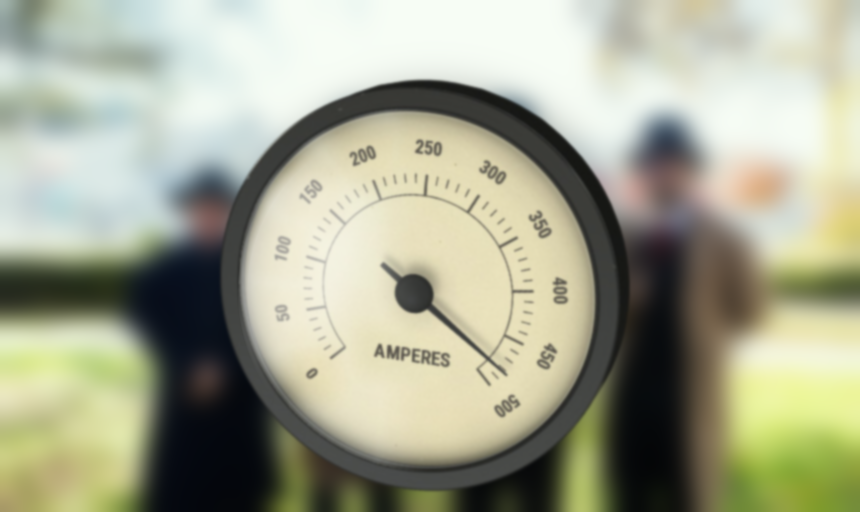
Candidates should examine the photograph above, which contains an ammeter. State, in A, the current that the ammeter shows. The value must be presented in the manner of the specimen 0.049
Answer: 480
